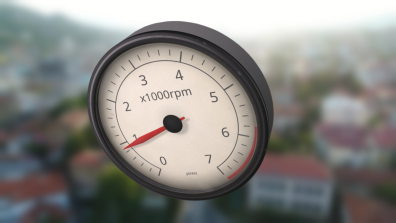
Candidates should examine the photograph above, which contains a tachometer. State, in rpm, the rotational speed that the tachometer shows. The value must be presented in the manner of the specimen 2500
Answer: 900
